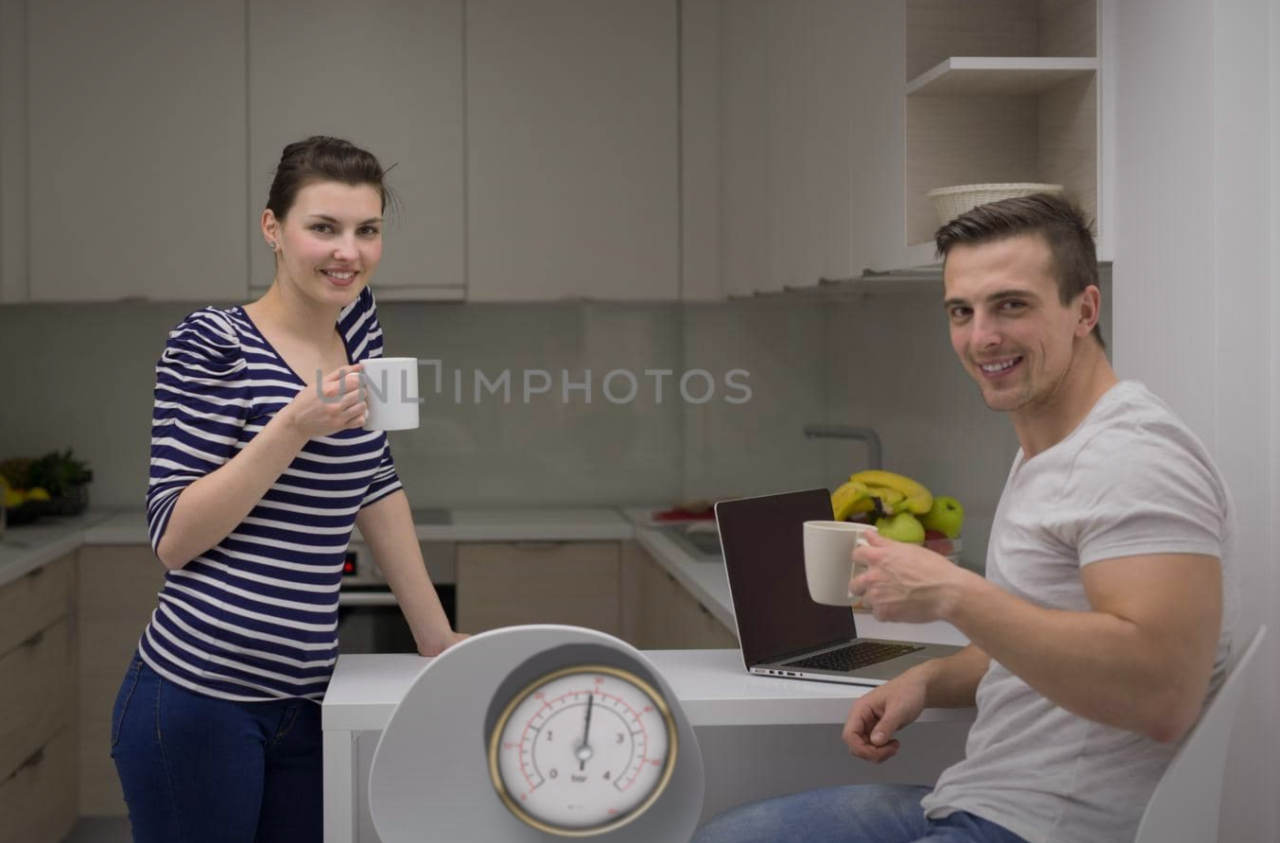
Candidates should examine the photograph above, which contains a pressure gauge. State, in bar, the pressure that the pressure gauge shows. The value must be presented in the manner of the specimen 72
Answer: 2
